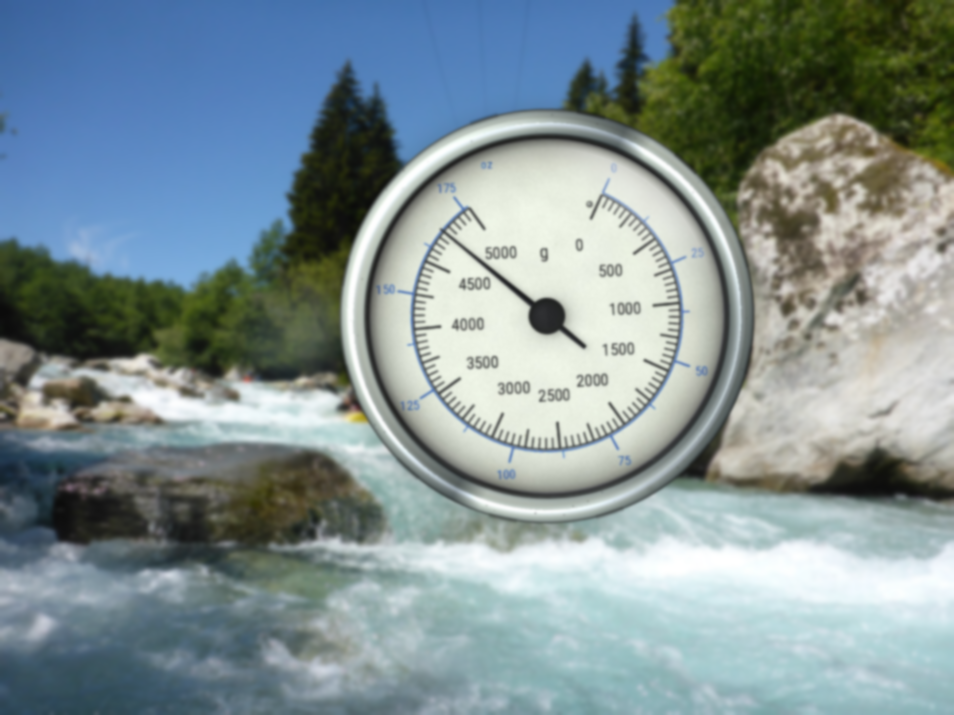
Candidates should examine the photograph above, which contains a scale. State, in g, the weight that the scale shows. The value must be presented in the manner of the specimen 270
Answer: 4750
